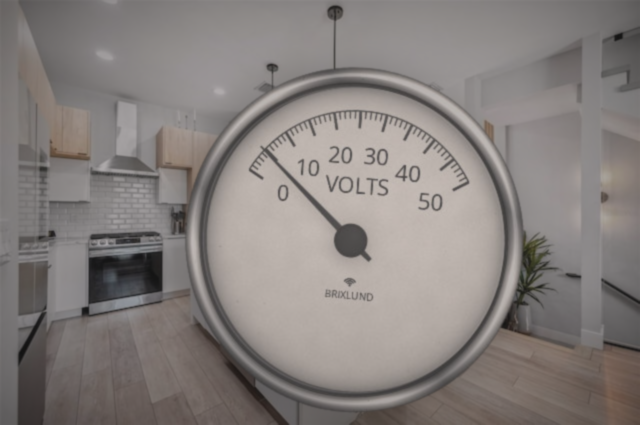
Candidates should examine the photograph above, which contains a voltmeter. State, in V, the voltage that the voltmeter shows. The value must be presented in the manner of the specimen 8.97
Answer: 5
